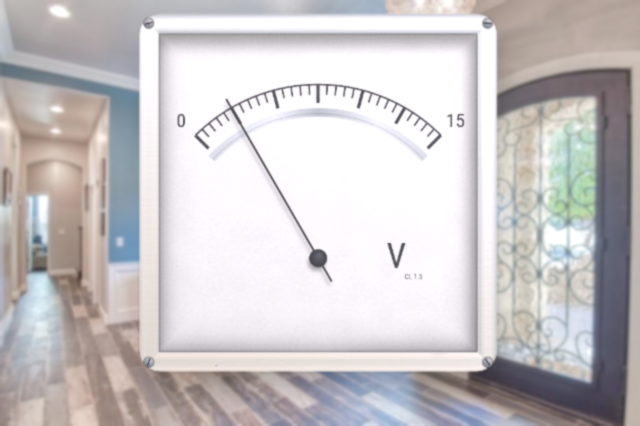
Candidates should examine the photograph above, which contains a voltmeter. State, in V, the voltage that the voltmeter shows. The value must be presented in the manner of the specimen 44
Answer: 2.5
